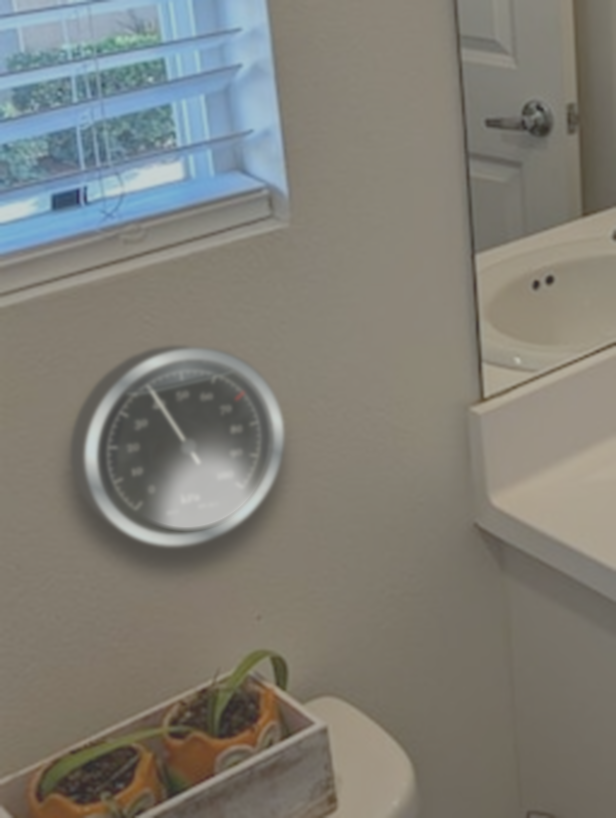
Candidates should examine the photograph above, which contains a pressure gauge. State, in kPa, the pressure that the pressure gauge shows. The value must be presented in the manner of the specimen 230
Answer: 40
